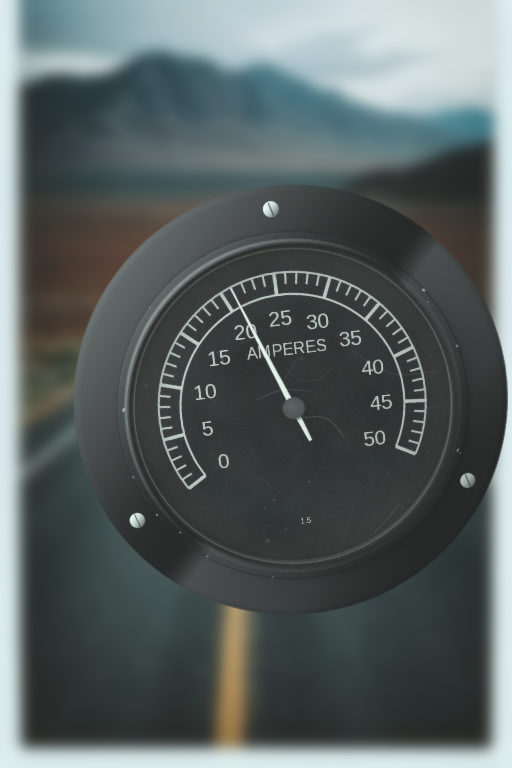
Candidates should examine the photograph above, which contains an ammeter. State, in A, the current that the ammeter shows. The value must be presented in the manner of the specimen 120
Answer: 21
